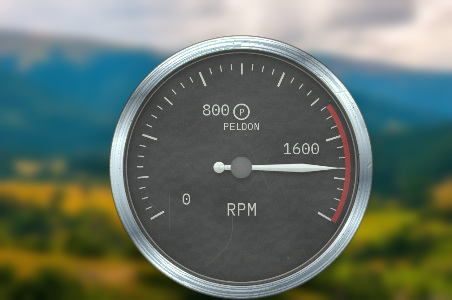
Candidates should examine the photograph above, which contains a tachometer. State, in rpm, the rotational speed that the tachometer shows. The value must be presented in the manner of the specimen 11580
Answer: 1750
